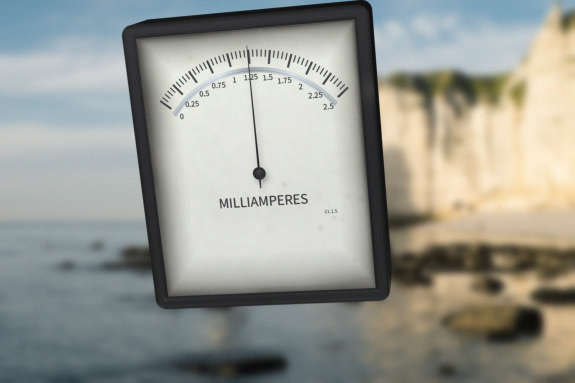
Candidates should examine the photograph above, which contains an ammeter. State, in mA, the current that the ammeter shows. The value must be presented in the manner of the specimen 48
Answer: 1.25
